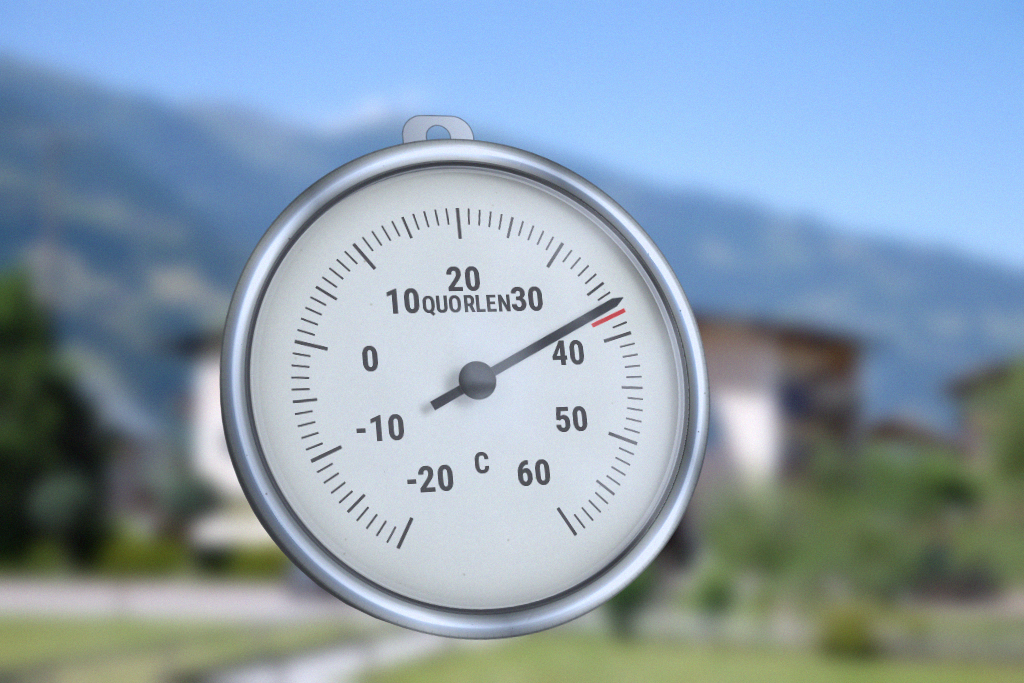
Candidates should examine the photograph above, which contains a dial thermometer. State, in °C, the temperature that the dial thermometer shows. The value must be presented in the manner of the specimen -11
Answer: 37
